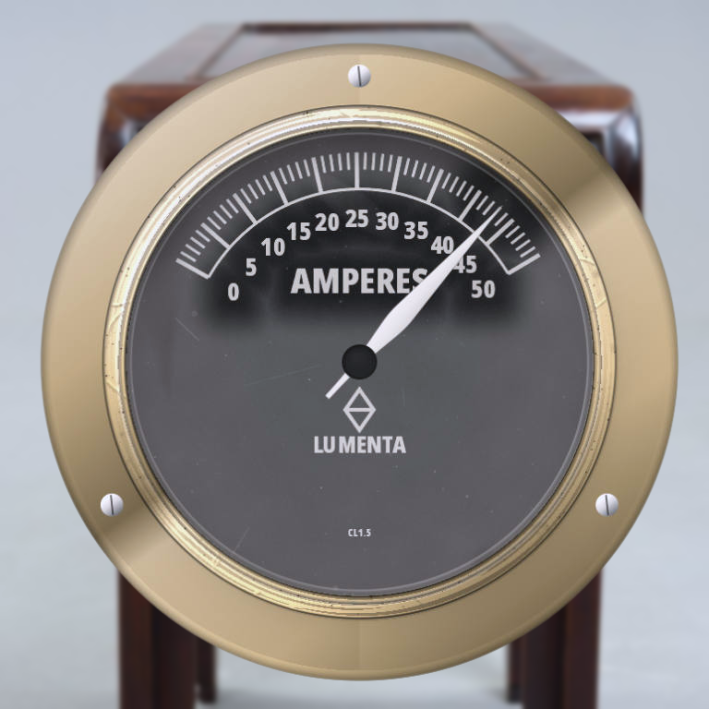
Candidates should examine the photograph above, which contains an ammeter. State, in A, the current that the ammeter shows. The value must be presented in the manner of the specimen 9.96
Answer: 43
